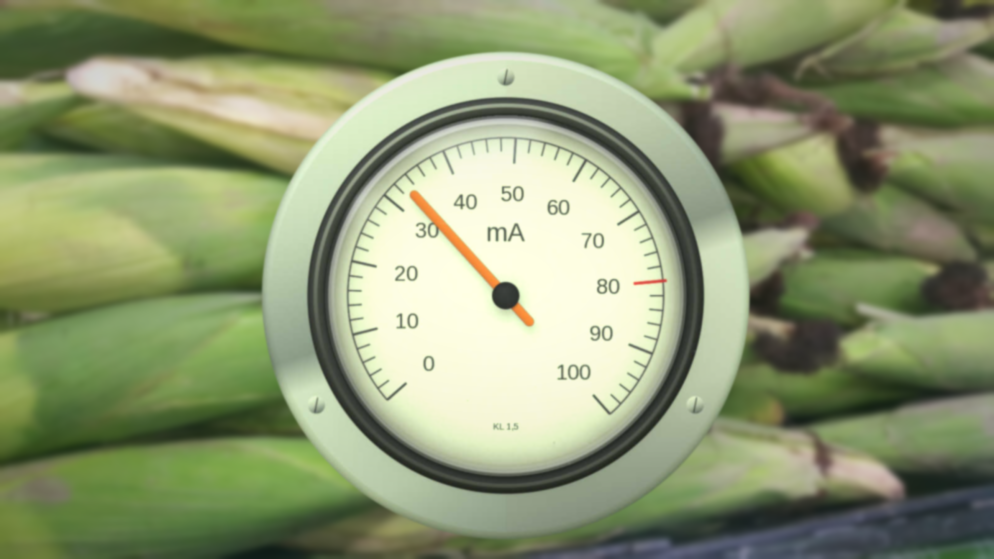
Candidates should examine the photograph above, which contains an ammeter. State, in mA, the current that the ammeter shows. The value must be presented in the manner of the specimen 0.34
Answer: 33
